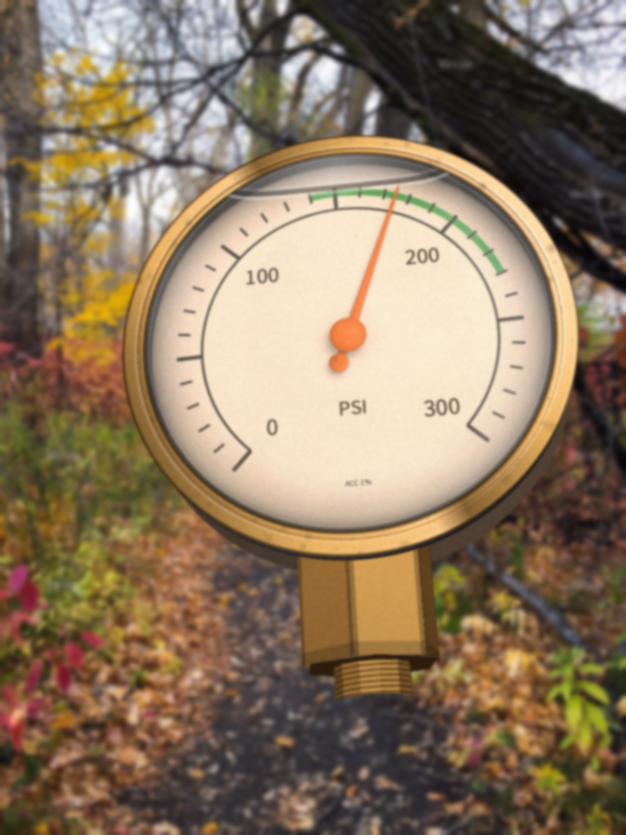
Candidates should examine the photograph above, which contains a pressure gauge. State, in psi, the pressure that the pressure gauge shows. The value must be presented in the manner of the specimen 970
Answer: 175
